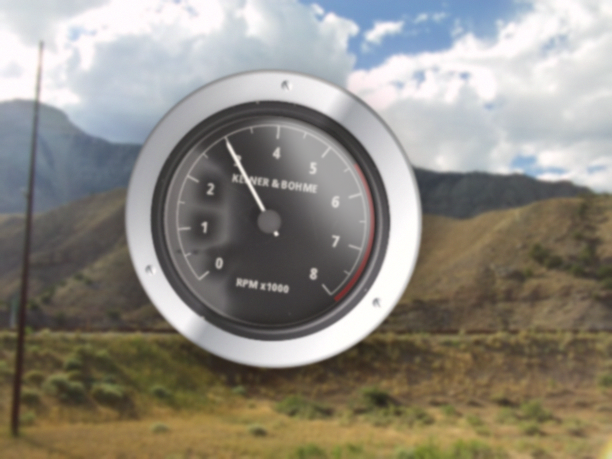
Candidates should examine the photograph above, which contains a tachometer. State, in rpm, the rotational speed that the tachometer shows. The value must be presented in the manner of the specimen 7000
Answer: 3000
